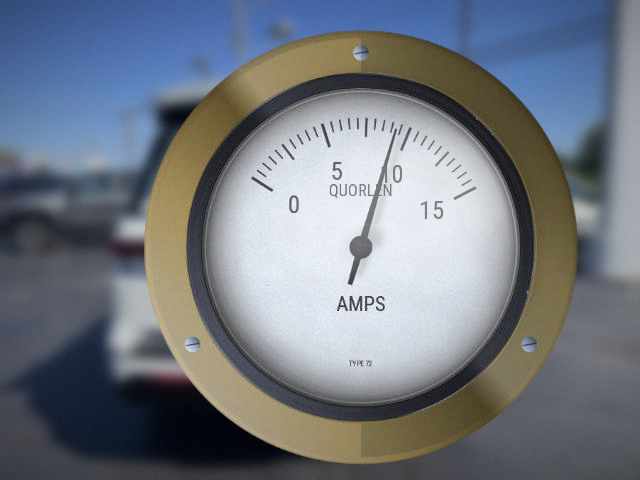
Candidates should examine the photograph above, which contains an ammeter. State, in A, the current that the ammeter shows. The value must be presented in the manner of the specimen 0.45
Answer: 9.25
